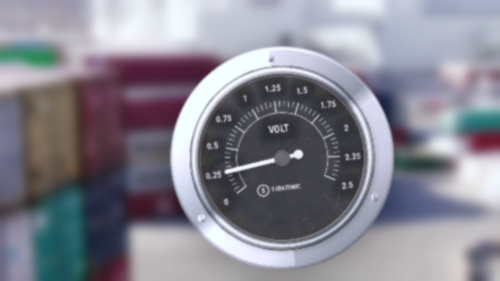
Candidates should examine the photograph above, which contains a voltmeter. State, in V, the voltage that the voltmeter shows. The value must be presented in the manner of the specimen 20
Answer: 0.25
